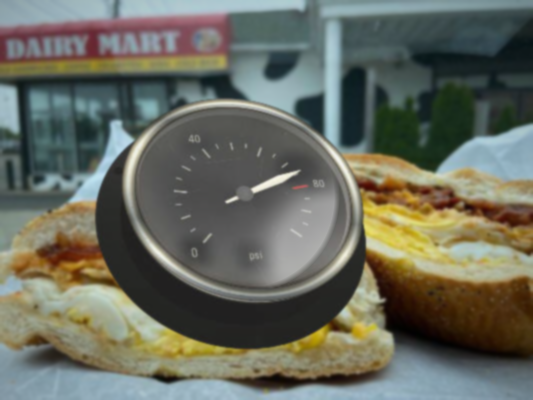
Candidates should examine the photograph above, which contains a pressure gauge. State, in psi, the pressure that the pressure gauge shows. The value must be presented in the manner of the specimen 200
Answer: 75
